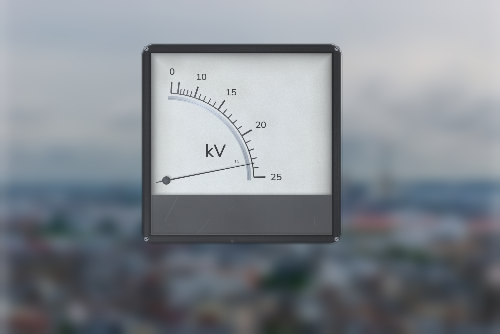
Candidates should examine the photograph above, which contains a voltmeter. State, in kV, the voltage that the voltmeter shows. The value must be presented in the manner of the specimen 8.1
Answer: 23.5
